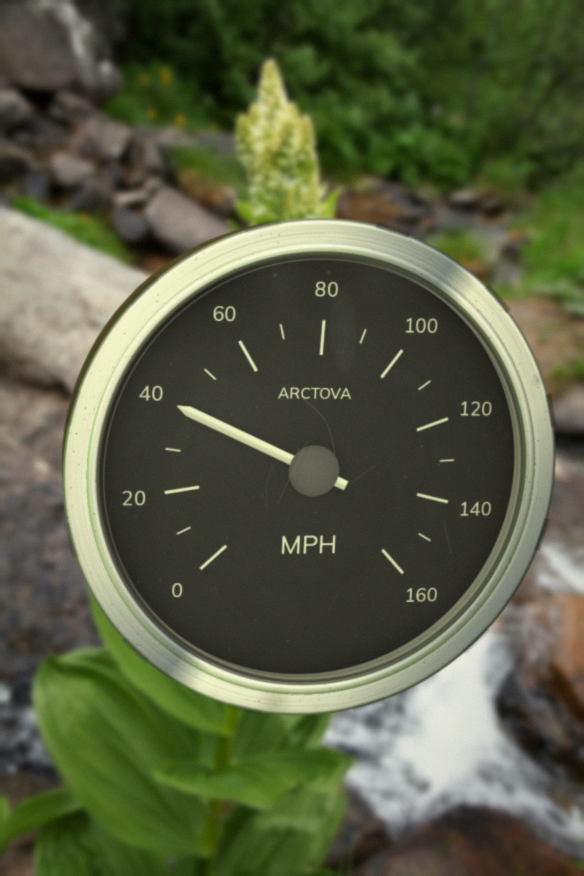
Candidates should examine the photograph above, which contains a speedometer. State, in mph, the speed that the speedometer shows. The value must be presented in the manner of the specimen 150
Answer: 40
